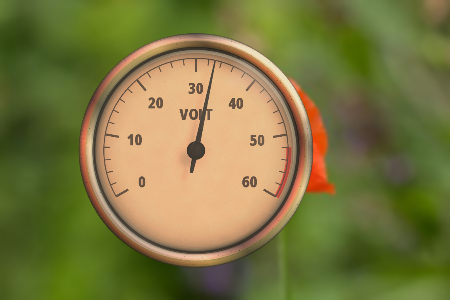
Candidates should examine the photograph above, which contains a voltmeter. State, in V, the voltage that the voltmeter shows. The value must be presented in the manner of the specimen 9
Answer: 33
